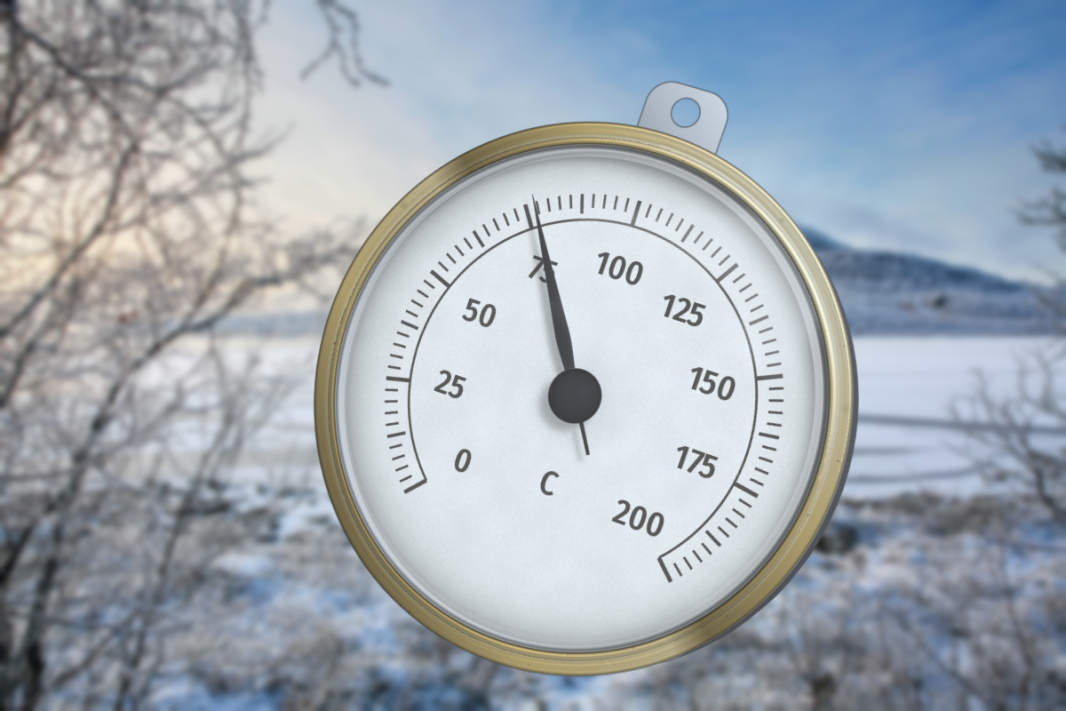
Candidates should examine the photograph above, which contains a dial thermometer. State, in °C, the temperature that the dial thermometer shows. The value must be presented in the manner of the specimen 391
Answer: 77.5
